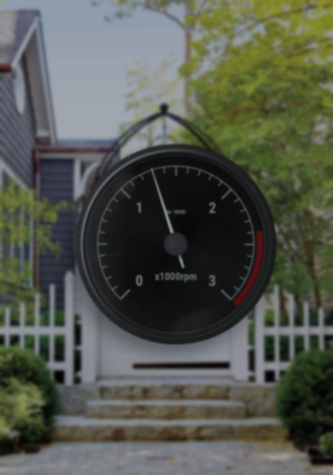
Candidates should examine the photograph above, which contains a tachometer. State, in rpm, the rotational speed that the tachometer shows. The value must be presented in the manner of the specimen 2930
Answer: 1300
